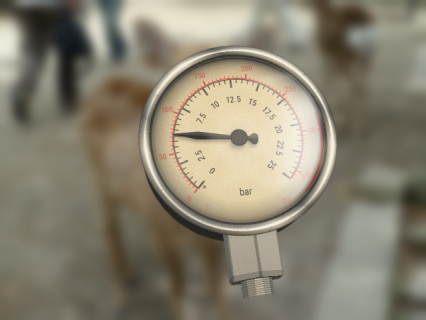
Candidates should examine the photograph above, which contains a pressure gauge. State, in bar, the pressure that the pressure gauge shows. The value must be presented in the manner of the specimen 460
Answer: 5
